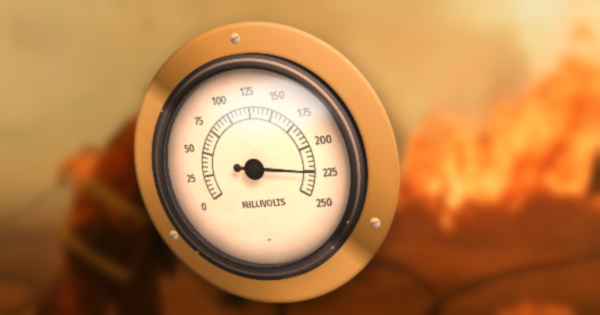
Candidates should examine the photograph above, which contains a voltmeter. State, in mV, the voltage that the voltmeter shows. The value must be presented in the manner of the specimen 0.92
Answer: 225
